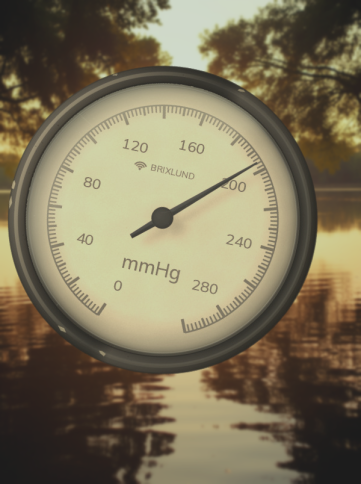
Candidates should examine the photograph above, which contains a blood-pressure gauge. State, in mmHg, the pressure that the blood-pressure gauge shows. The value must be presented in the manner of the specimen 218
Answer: 196
